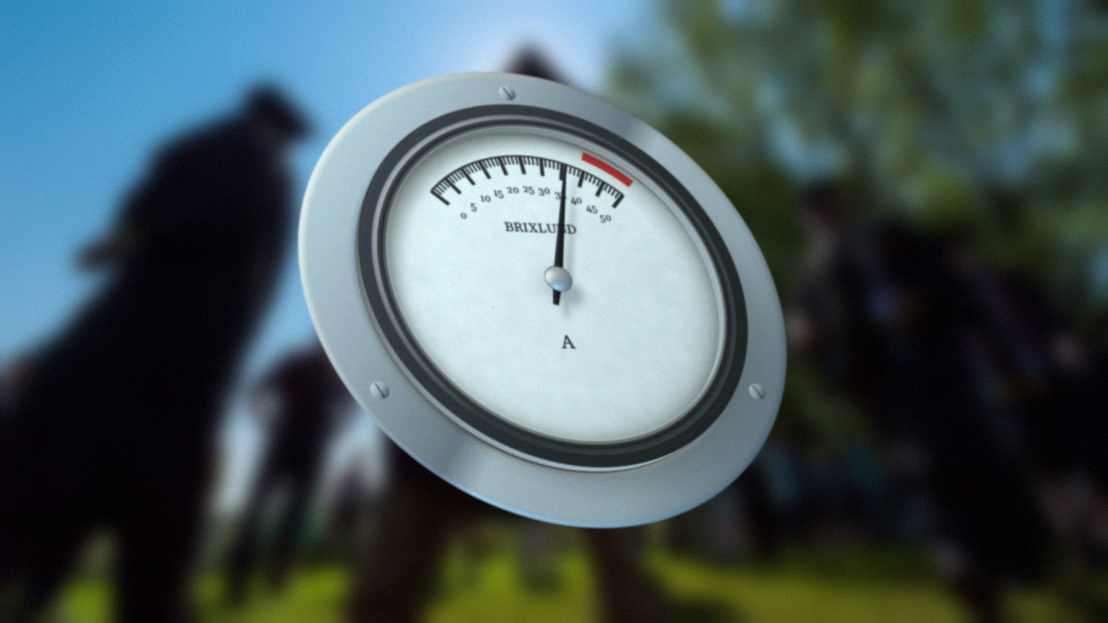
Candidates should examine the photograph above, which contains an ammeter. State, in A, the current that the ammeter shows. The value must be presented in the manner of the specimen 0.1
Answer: 35
